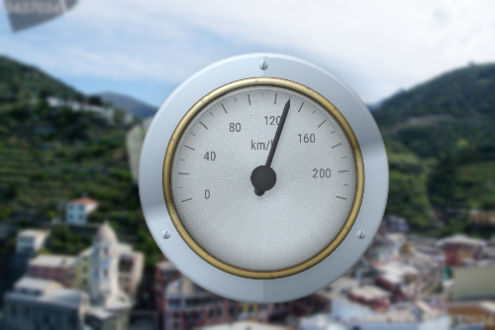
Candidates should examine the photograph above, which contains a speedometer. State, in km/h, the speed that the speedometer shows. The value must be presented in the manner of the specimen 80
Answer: 130
